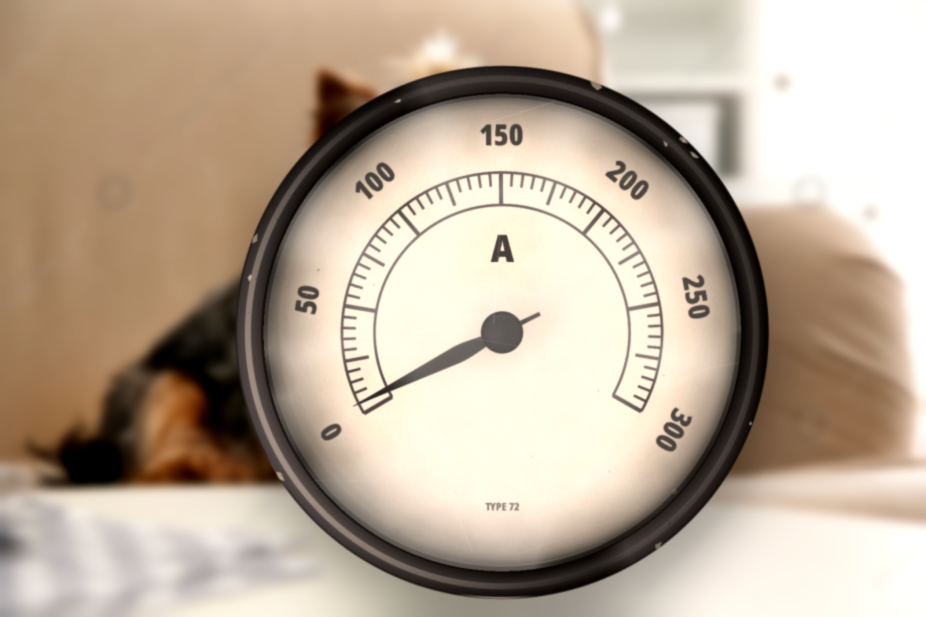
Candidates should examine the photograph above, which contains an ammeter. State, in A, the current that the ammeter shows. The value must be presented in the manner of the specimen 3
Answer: 5
